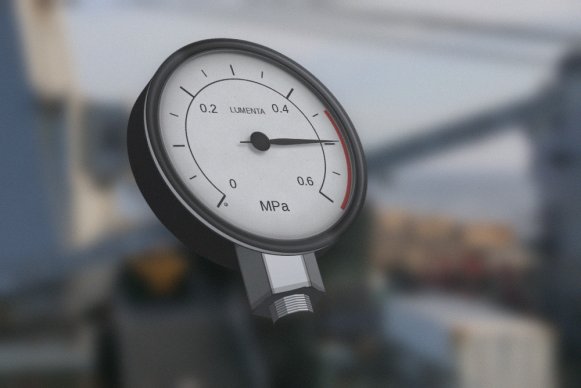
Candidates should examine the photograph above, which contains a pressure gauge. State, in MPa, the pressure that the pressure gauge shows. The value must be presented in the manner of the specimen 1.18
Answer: 0.5
